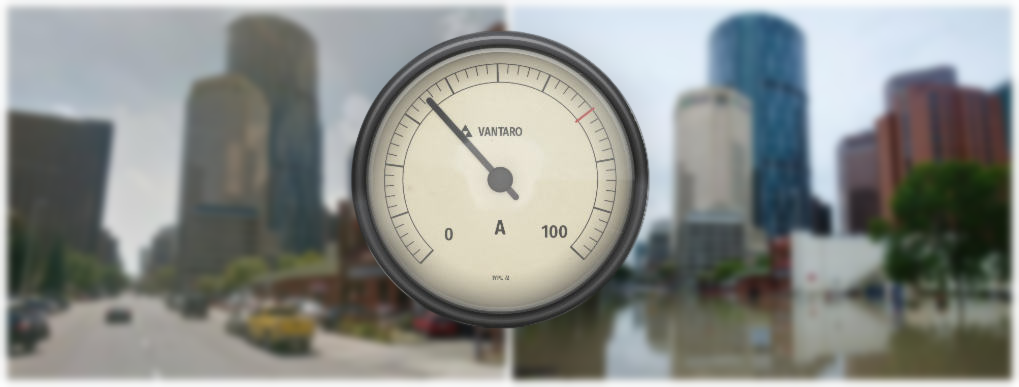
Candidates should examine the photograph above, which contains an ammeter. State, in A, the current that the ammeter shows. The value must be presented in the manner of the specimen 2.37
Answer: 35
